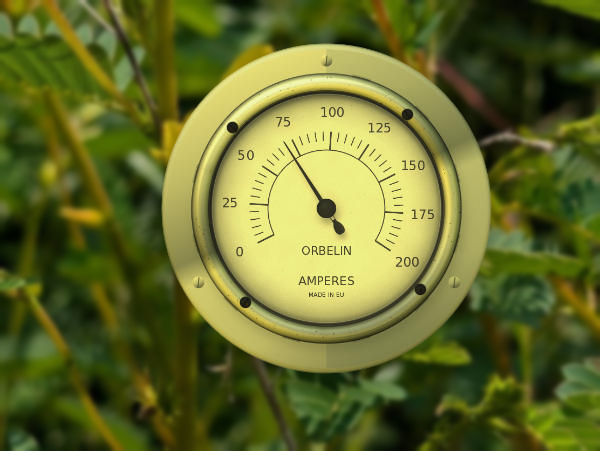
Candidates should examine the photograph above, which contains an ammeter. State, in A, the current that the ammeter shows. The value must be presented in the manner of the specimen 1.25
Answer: 70
